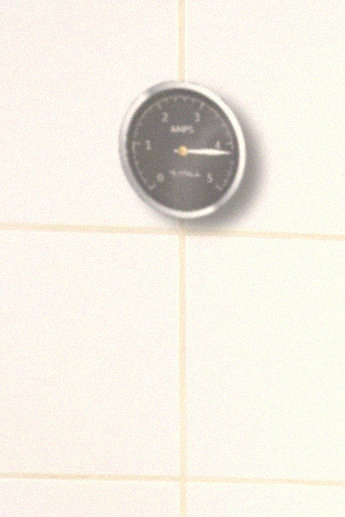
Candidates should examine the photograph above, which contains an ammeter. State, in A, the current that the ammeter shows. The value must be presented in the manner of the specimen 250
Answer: 4.2
